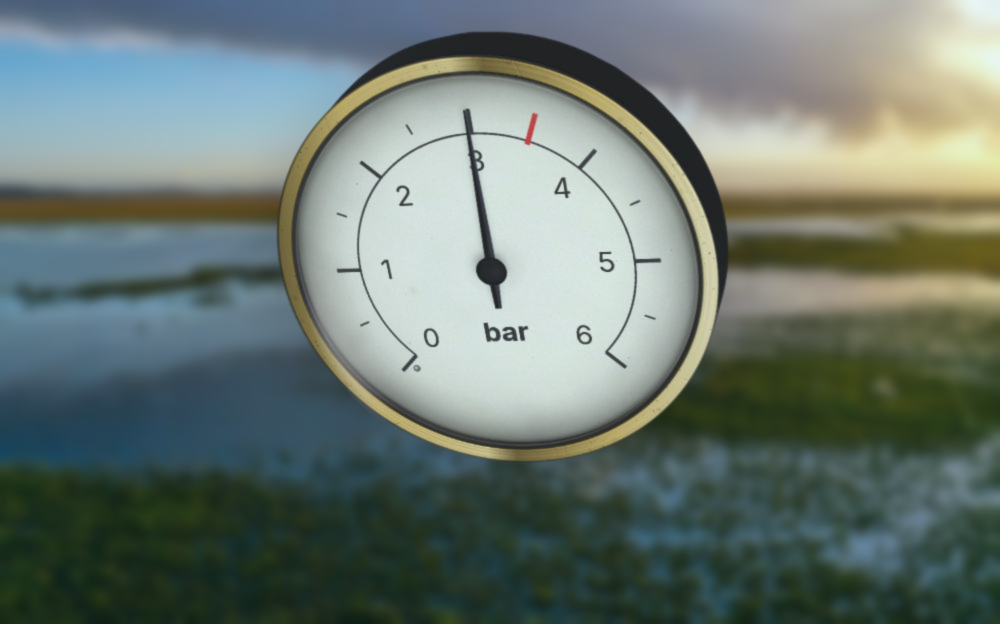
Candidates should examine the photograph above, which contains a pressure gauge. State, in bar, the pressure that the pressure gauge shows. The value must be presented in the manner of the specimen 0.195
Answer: 3
